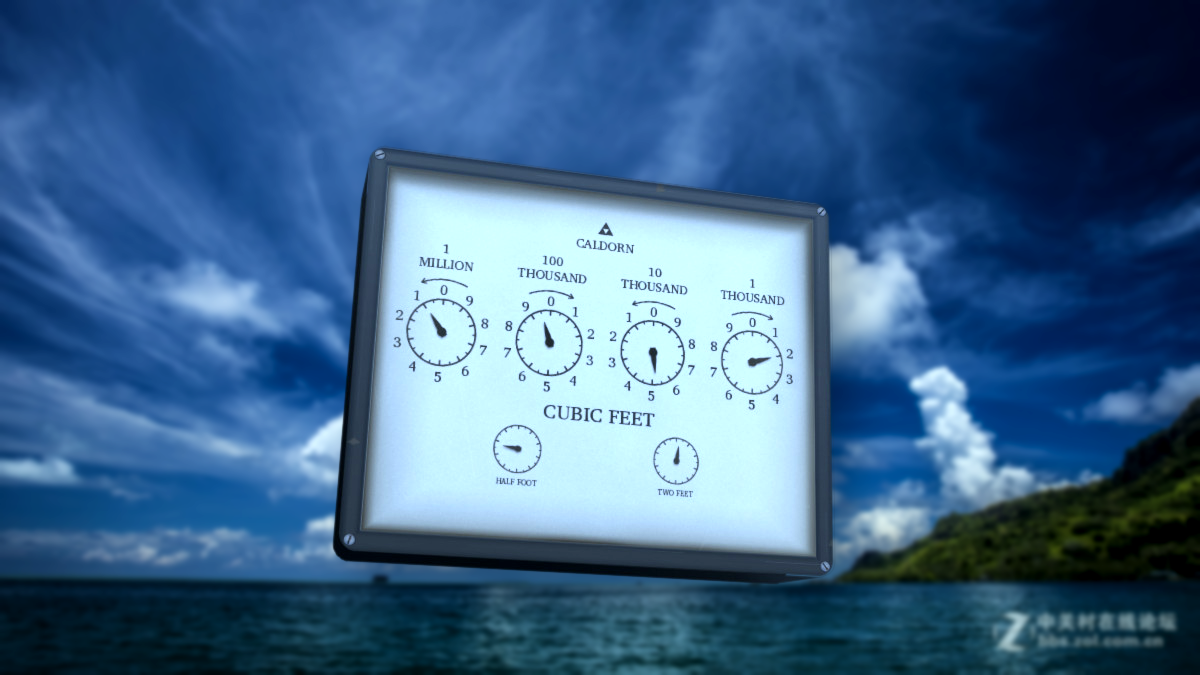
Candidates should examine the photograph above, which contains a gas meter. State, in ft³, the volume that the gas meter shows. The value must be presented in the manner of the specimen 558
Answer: 95200
